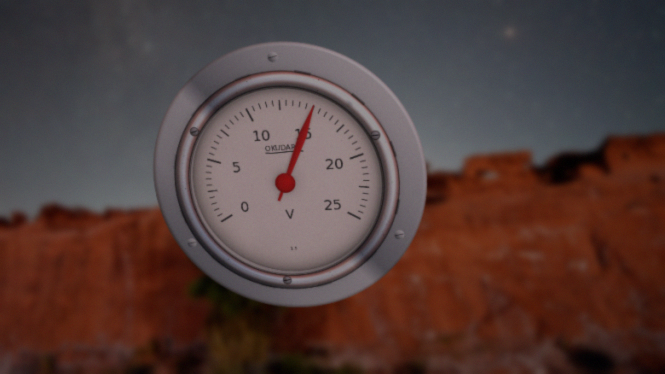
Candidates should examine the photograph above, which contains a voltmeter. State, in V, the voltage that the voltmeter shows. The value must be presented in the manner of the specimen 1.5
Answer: 15
